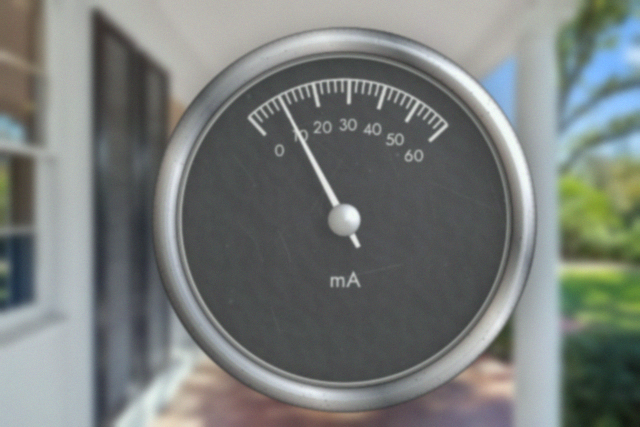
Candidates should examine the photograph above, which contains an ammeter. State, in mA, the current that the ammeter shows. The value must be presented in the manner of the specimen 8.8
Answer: 10
